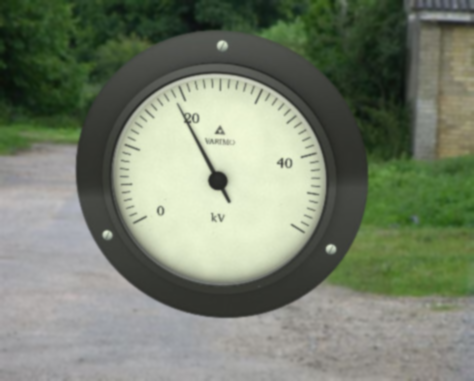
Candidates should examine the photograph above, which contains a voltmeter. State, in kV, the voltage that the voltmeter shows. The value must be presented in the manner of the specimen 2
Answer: 19
